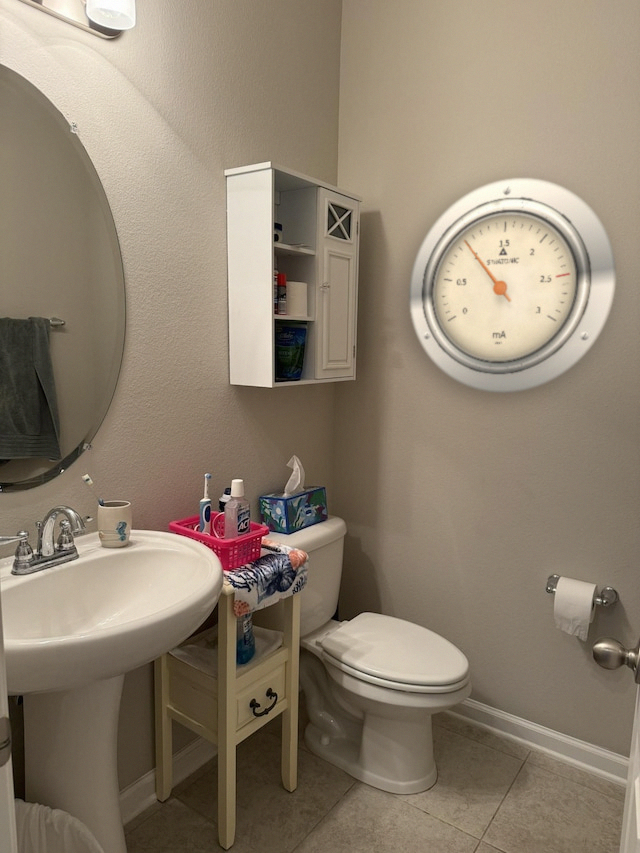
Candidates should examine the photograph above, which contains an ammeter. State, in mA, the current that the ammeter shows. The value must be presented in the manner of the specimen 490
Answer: 1
